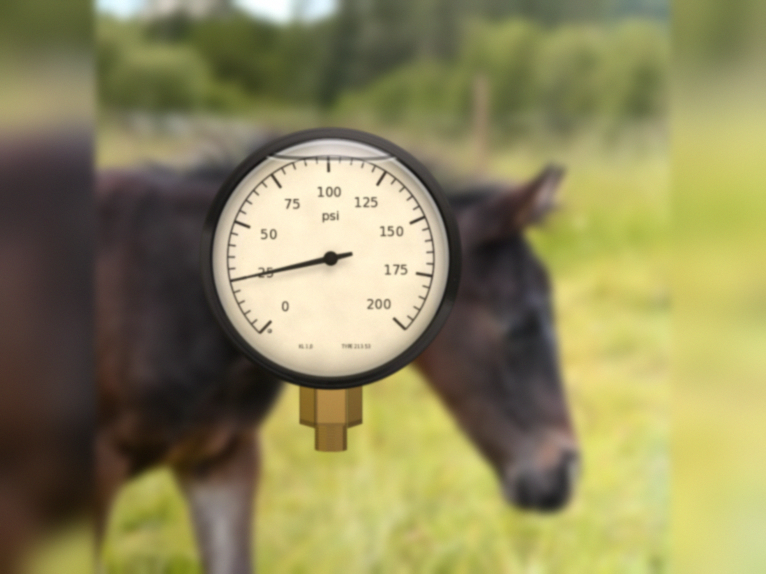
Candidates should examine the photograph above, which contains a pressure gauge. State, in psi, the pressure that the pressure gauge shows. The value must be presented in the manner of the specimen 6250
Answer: 25
